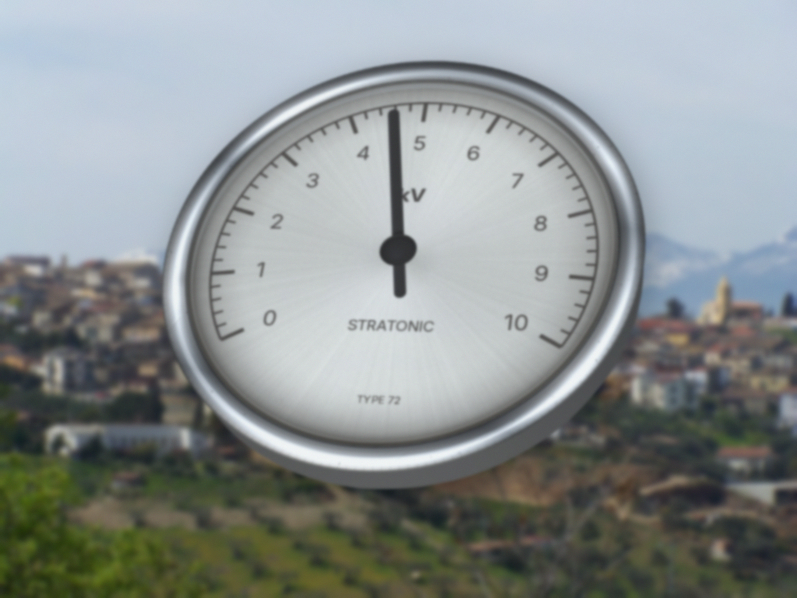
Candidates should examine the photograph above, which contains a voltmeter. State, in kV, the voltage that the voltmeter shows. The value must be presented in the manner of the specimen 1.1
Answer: 4.6
